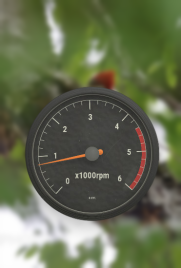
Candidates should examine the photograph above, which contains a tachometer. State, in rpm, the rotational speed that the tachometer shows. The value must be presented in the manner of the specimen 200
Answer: 800
